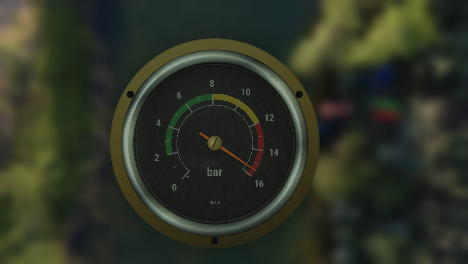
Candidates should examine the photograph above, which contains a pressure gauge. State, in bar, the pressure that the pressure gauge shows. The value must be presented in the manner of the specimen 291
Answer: 15.5
